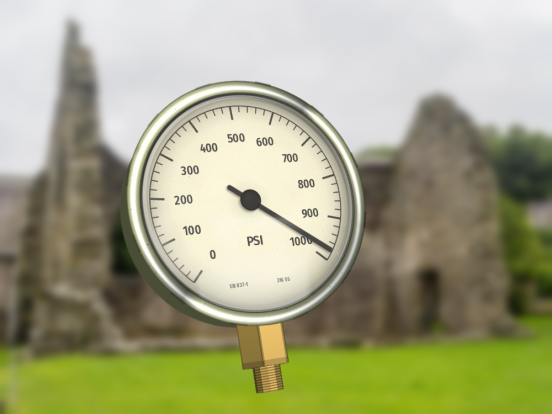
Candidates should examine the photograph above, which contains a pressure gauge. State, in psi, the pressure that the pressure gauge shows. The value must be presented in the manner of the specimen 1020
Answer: 980
